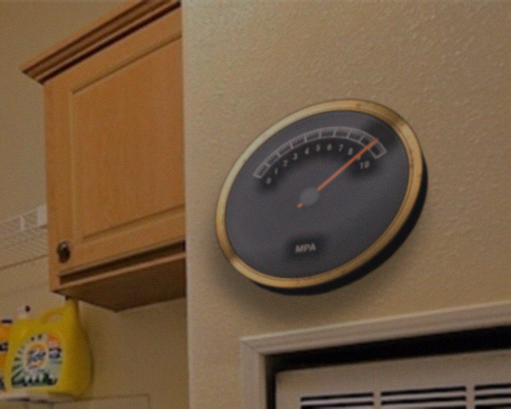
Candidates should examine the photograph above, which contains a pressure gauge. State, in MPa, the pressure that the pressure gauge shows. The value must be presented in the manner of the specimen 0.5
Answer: 9
